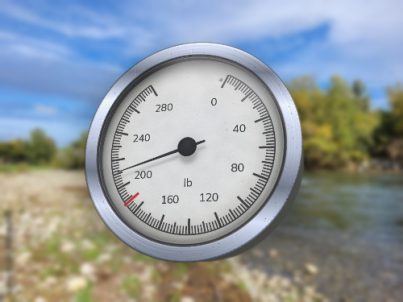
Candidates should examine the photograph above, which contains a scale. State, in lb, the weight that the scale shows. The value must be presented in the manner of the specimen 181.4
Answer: 210
